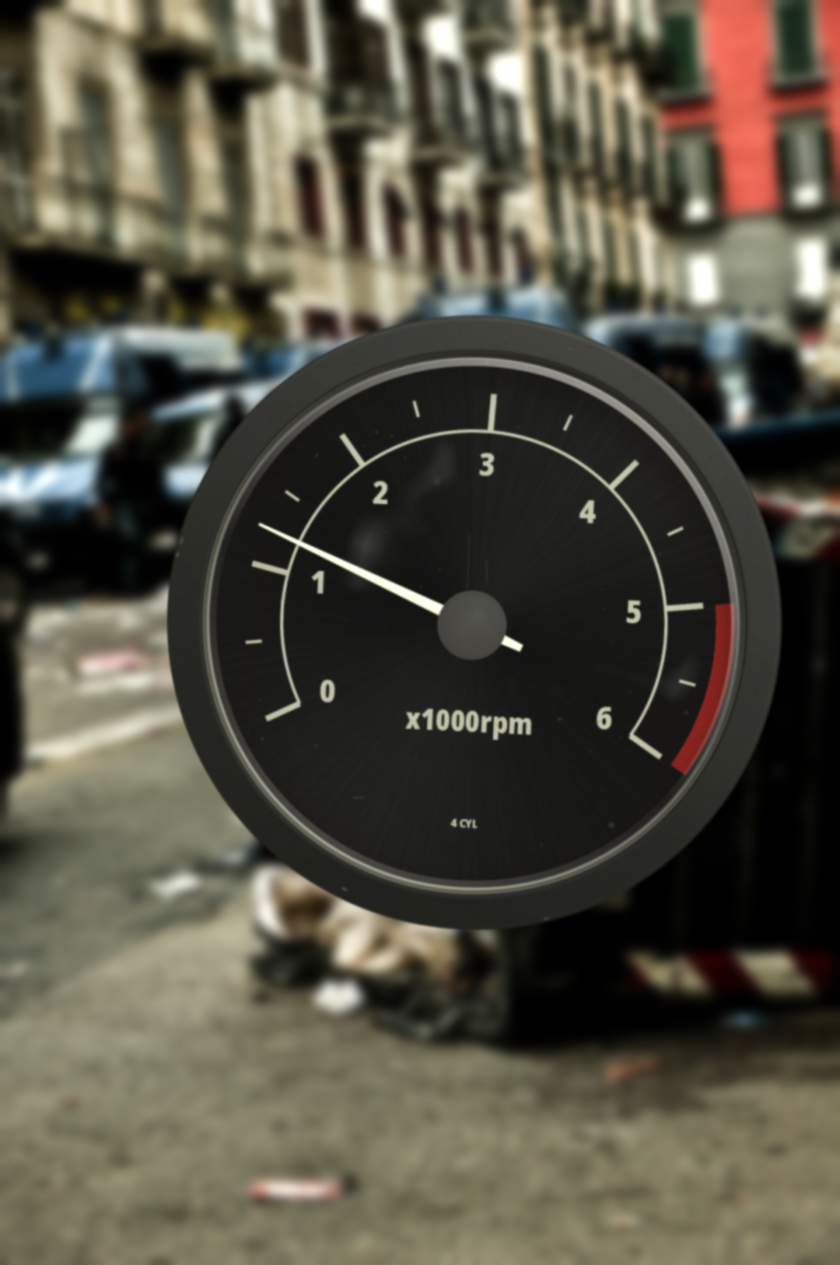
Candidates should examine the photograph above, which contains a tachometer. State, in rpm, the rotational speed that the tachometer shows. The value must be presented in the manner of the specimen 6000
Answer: 1250
